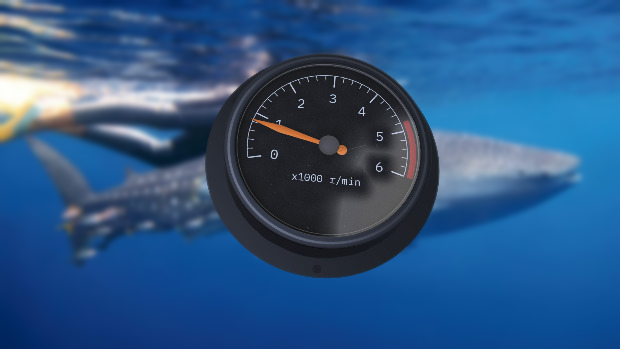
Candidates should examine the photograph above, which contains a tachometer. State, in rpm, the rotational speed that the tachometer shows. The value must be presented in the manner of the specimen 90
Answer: 800
